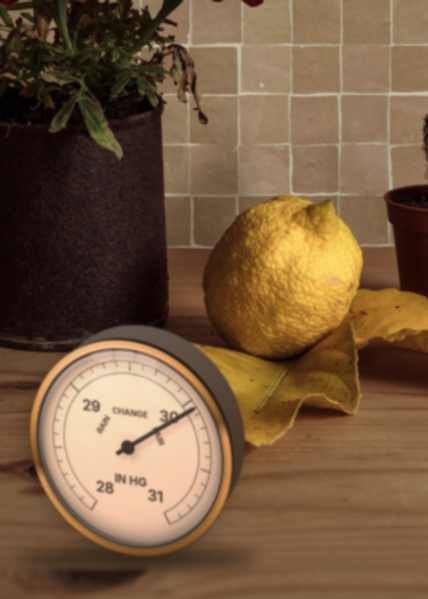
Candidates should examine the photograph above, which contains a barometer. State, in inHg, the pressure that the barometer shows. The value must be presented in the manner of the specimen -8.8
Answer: 30.05
